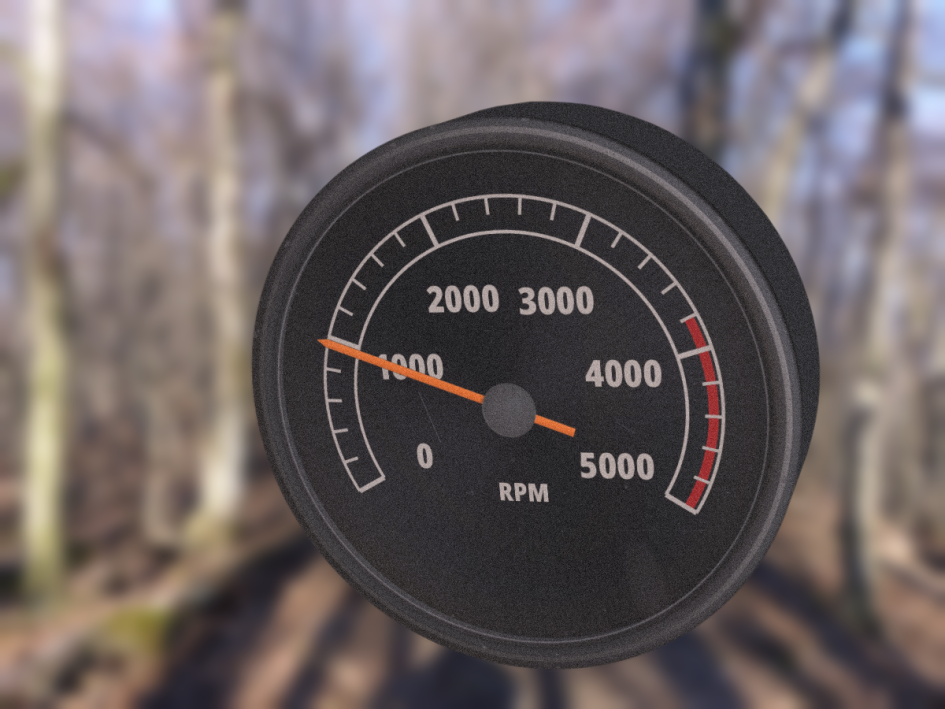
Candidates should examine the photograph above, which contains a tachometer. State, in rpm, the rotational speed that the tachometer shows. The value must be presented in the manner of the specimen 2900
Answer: 1000
